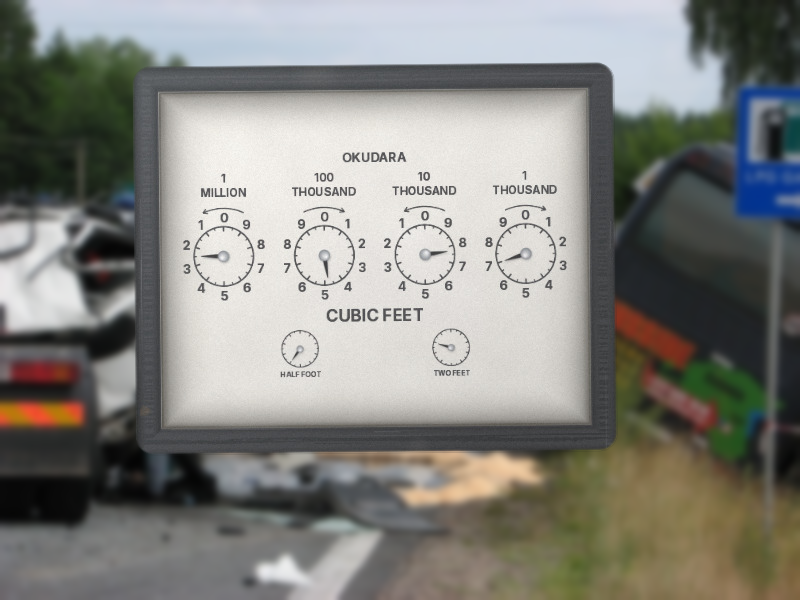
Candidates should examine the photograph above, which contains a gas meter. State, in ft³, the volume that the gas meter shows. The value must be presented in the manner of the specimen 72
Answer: 247700
